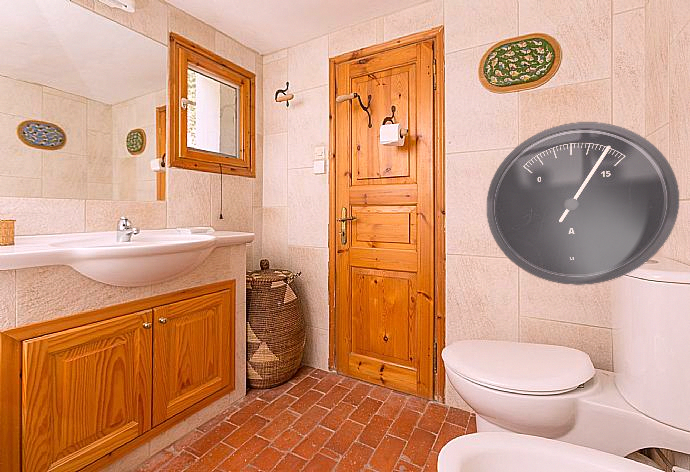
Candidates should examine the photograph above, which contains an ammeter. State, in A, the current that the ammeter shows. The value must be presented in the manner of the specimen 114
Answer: 12.5
